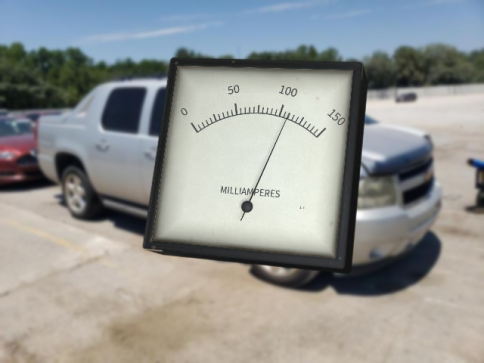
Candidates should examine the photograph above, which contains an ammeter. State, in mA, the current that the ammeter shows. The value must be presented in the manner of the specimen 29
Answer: 110
